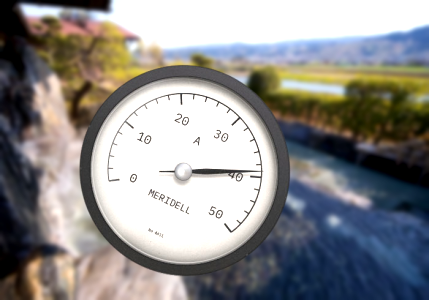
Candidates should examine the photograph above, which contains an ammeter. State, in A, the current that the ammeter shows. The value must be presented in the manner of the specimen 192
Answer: 39
